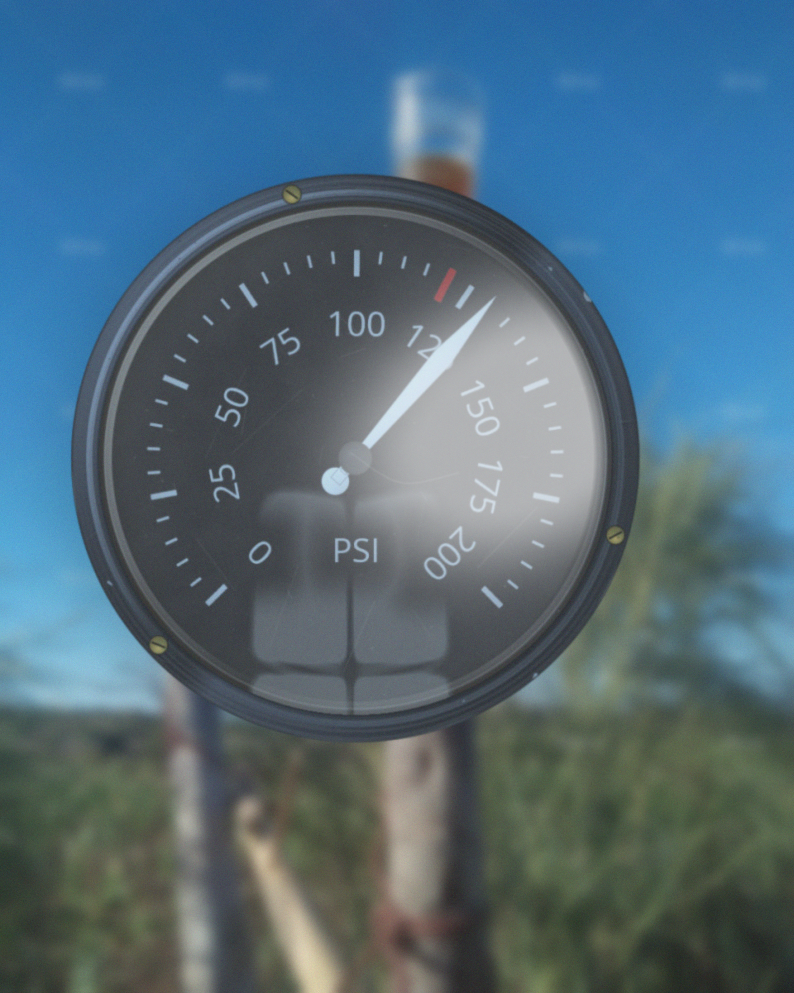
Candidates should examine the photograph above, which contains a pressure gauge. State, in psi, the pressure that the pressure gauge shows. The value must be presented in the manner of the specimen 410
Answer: 130
